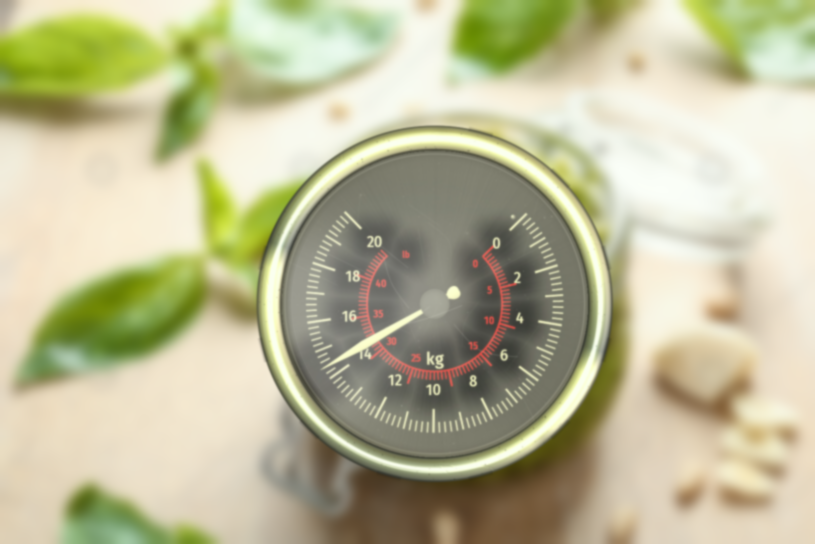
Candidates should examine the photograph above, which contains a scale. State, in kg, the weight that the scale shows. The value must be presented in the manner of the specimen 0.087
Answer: 14.4
